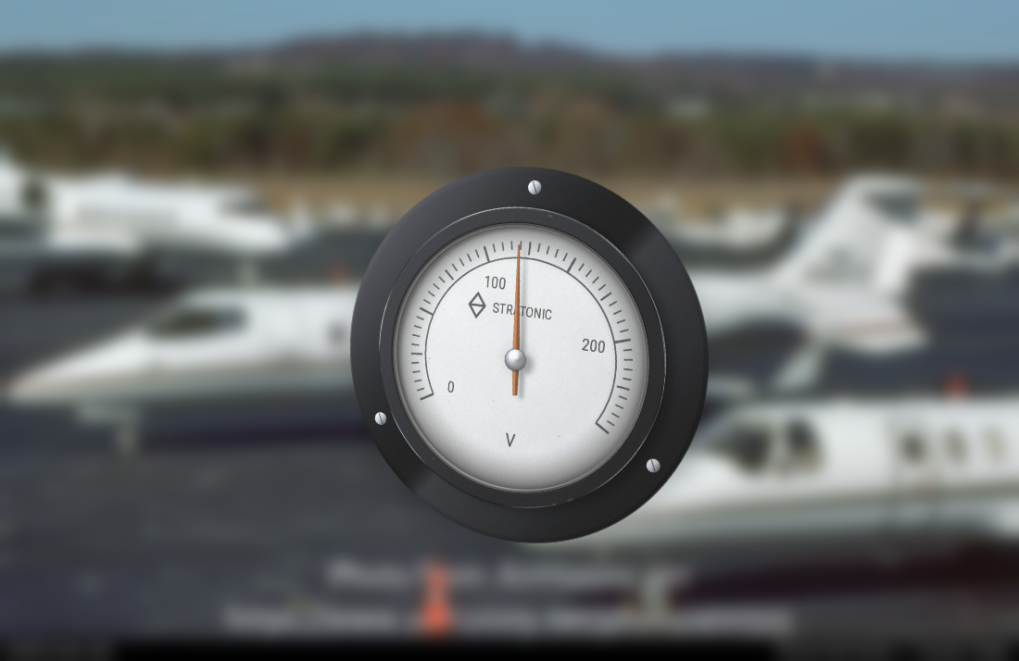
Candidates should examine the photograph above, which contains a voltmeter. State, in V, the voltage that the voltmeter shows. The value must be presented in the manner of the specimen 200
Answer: 120
